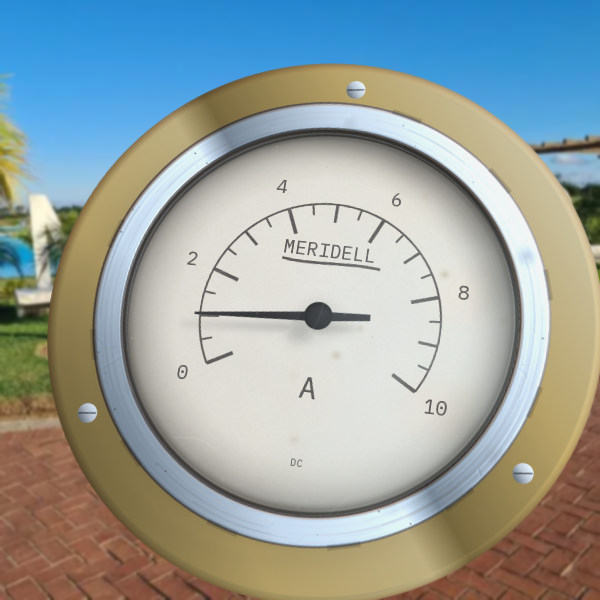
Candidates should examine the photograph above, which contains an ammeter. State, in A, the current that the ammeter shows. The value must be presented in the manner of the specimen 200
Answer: 1
